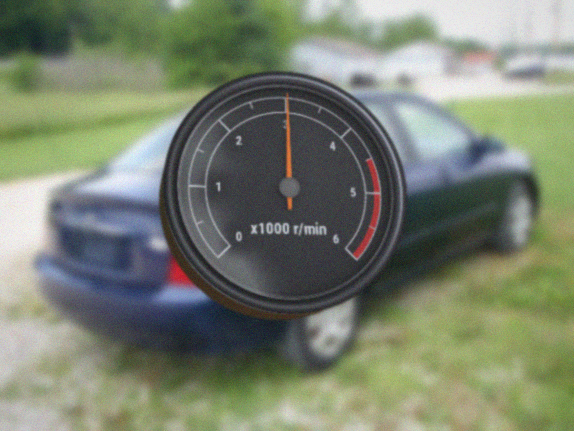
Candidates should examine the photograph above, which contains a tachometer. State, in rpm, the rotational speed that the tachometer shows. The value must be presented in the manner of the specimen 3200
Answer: 3000
